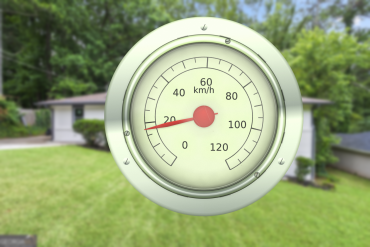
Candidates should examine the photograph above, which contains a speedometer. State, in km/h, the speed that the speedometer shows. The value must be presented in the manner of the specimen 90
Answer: 17.5
